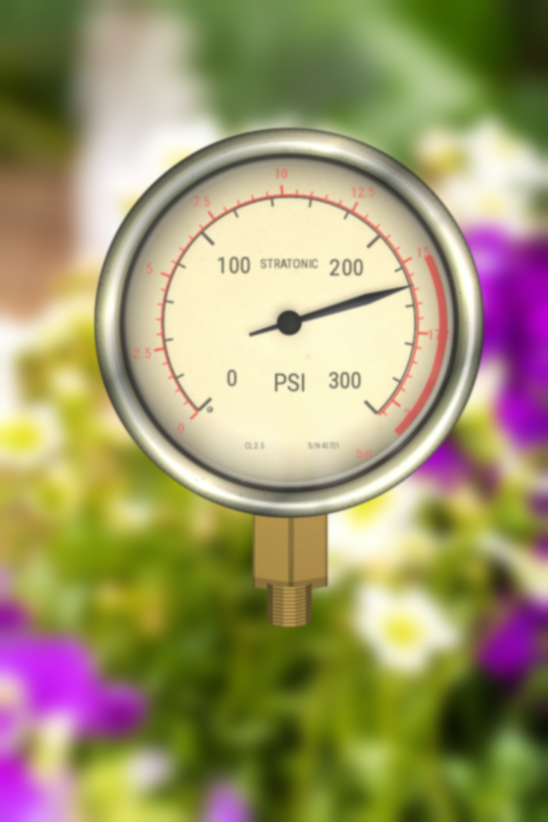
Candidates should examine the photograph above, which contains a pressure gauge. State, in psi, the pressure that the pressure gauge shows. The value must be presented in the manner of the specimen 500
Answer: 230
